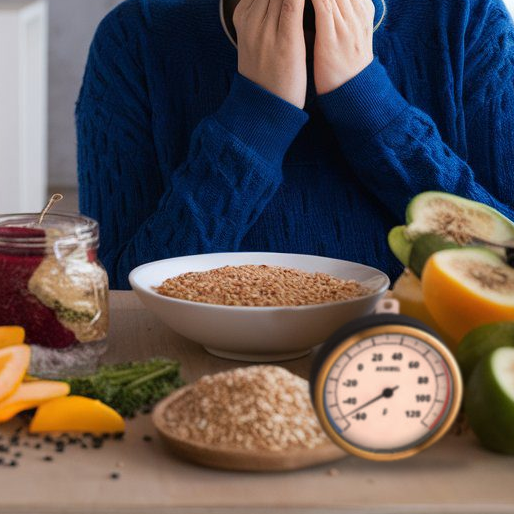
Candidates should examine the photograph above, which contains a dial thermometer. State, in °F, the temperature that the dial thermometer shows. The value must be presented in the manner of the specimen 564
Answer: -50
